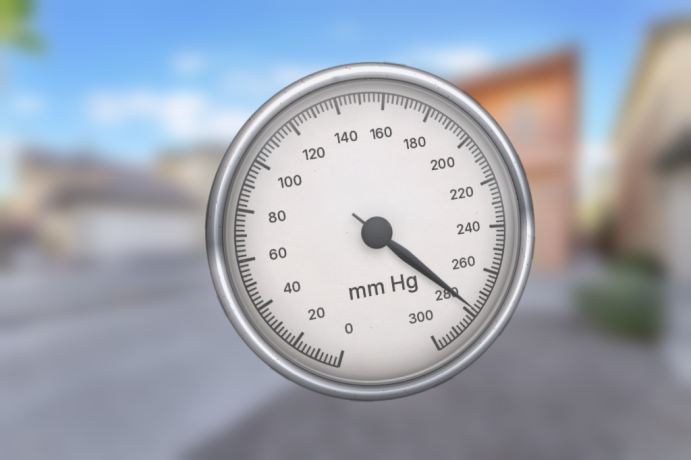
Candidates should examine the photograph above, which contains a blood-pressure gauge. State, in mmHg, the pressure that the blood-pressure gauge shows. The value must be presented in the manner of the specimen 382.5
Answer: 278
